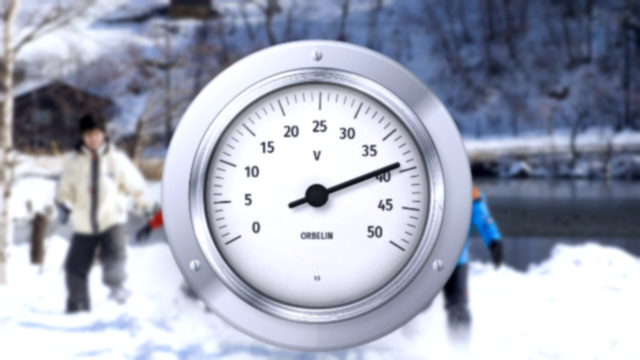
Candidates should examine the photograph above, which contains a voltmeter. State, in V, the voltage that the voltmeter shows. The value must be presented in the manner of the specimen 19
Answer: 39
